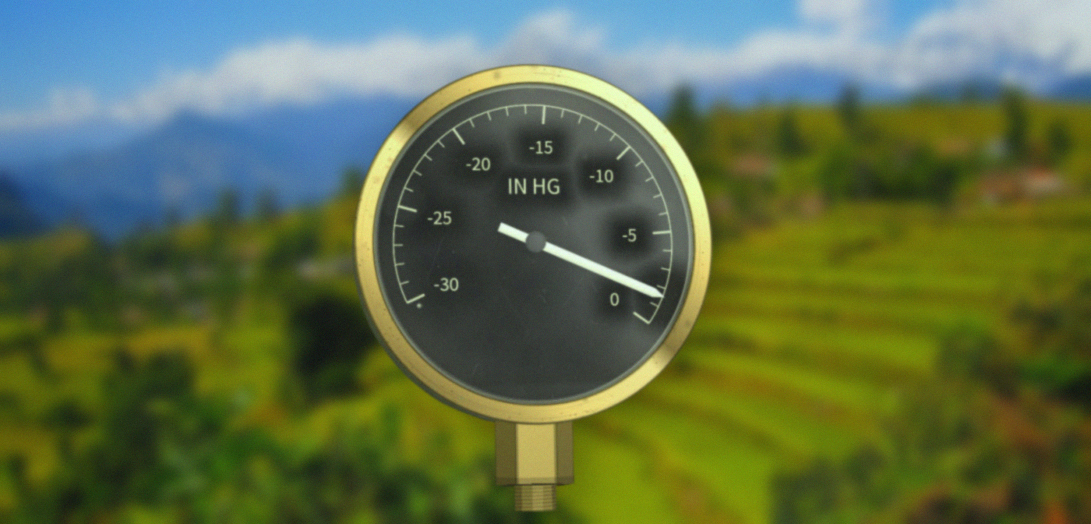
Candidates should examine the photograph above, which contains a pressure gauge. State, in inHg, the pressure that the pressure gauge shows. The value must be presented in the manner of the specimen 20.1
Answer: -1.5
